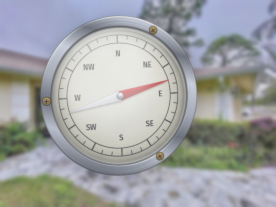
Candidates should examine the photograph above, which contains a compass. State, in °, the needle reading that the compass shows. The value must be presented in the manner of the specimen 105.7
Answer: 75
